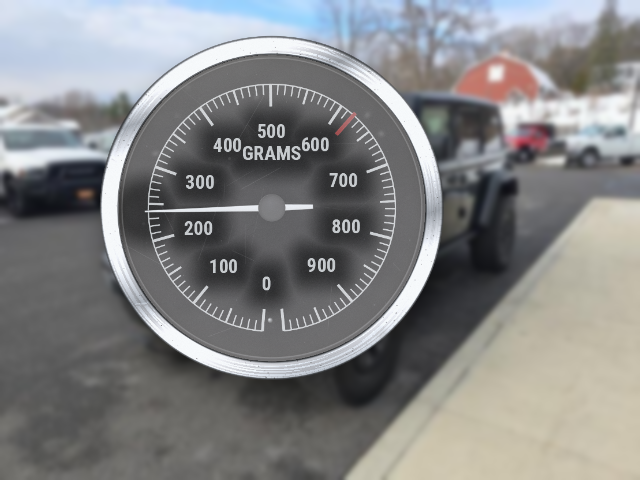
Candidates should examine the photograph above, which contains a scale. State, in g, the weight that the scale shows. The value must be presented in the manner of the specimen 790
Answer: 240
